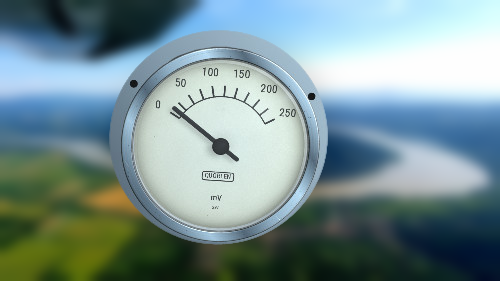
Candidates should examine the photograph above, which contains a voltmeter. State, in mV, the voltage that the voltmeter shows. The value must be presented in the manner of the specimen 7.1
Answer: 12.5
